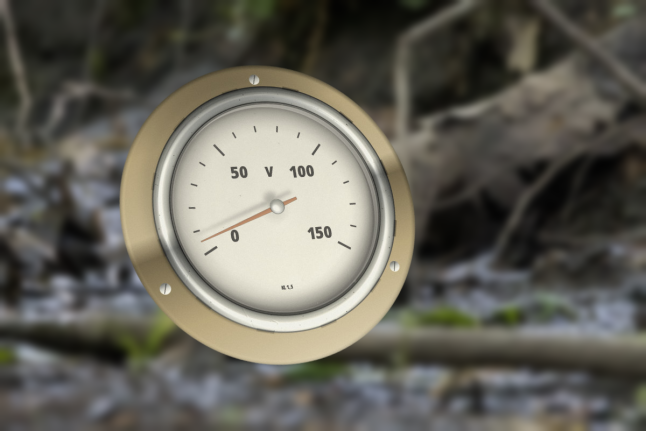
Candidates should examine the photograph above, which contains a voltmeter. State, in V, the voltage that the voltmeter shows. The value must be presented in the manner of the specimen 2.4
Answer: 5
